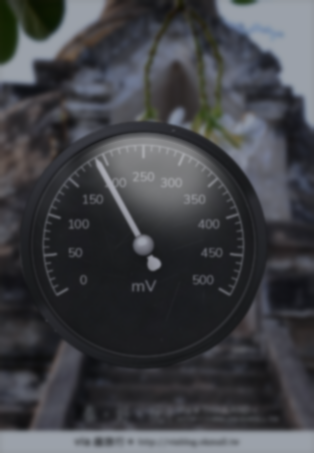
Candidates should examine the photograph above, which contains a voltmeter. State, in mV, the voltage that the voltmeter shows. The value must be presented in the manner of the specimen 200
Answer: 190
